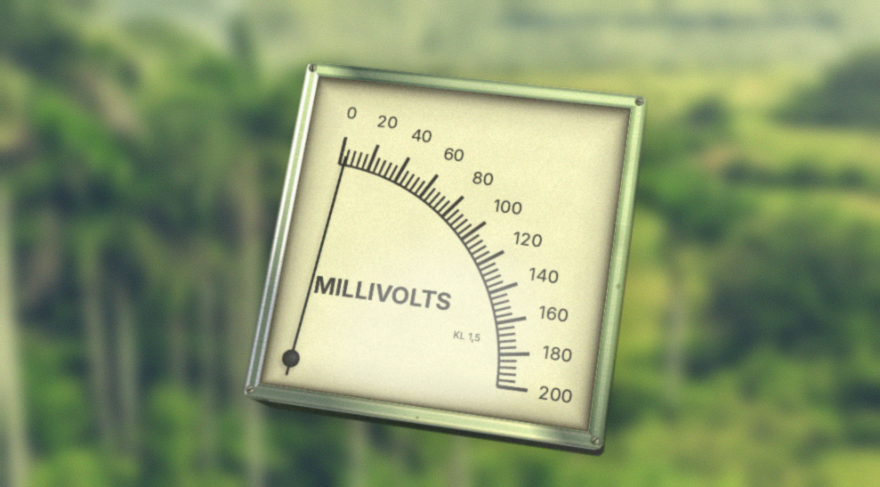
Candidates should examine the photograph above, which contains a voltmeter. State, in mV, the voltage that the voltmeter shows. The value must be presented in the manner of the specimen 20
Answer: 4
